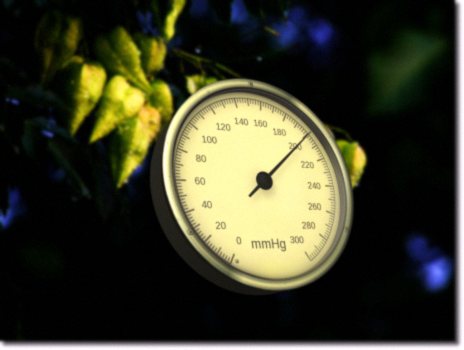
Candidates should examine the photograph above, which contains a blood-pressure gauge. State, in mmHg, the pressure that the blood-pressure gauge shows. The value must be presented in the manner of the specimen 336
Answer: 200
